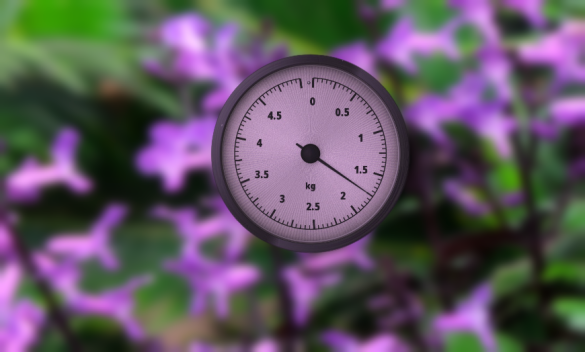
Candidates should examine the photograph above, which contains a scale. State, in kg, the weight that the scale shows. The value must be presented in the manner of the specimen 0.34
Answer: 1.75
